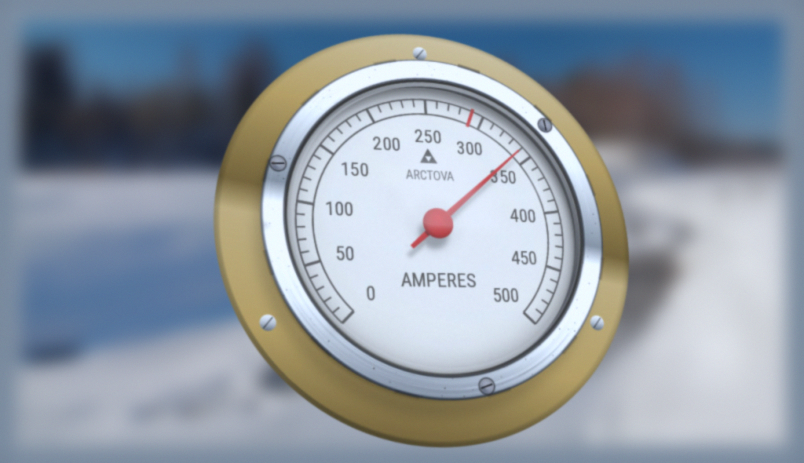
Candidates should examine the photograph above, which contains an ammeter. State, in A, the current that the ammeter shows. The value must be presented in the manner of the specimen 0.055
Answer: 340
